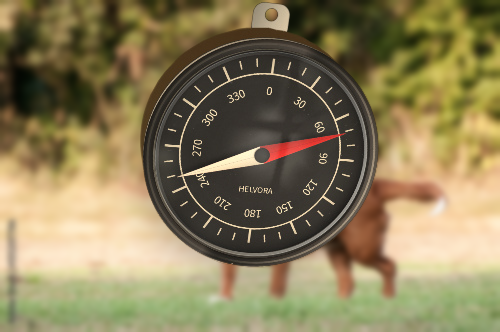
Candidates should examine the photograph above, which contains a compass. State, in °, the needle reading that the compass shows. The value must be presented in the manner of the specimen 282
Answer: 70
